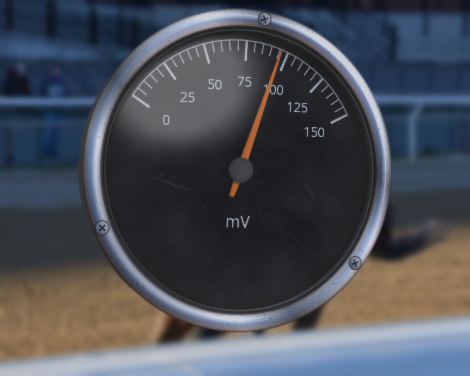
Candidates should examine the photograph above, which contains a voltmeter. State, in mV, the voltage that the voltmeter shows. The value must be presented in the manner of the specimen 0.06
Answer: 95
